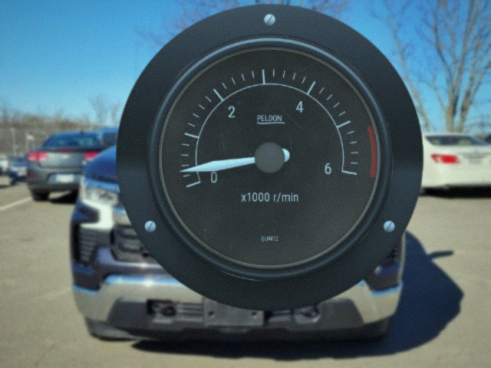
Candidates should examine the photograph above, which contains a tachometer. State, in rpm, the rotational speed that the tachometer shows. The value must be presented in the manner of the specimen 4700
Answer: 300
